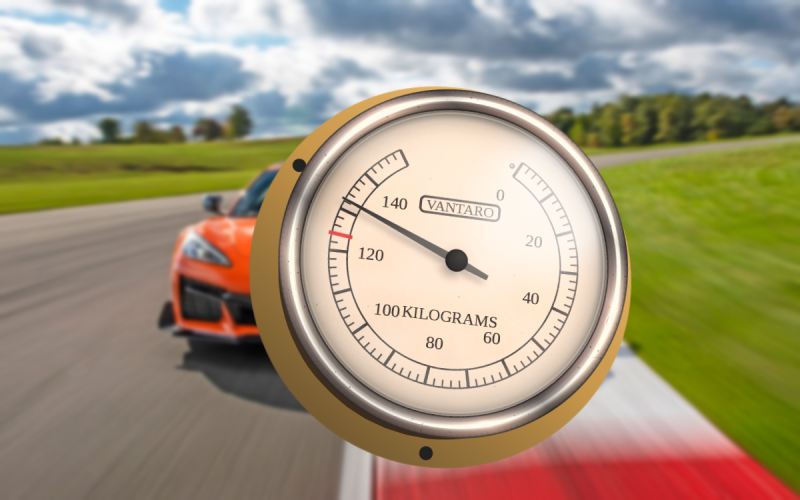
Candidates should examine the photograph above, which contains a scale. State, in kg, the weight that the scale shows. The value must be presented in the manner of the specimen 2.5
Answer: 132
